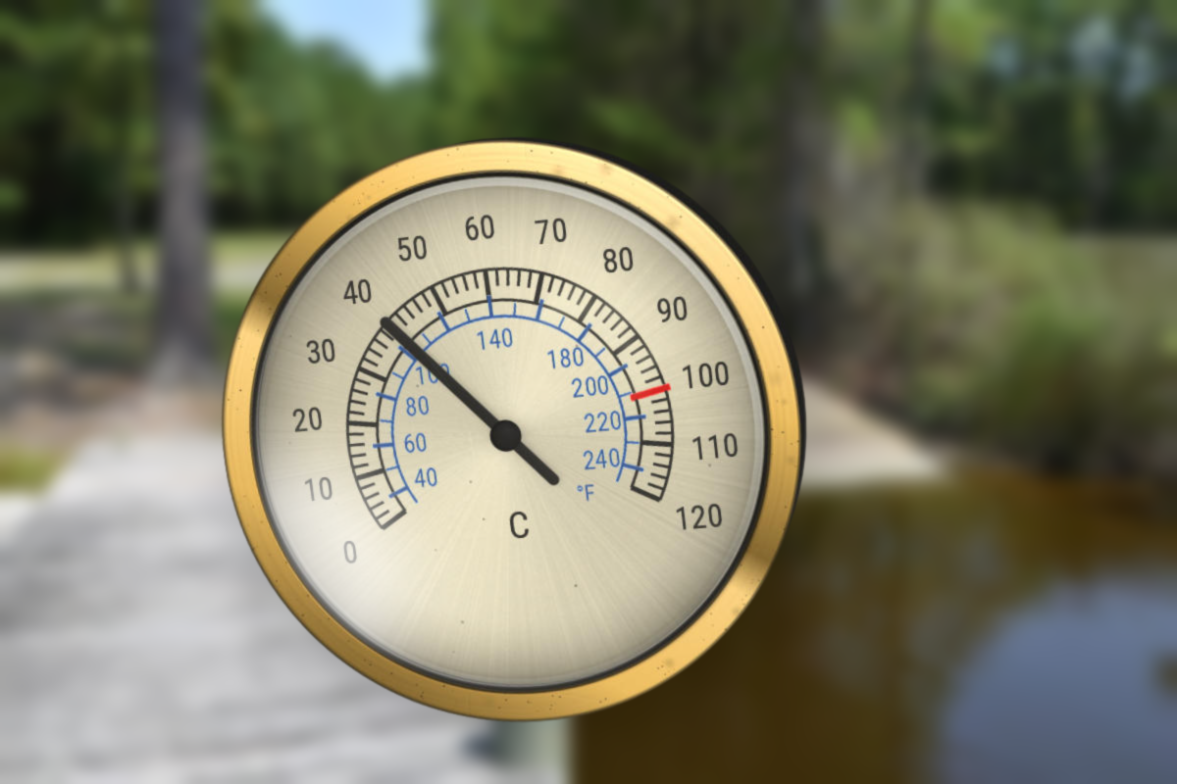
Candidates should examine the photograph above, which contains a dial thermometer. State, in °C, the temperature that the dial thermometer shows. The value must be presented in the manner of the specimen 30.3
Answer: 40
